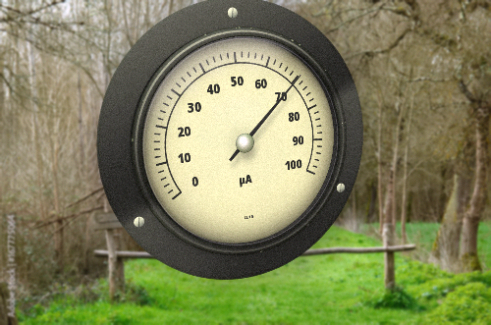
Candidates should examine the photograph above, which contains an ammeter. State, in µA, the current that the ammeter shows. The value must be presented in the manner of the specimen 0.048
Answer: 70
